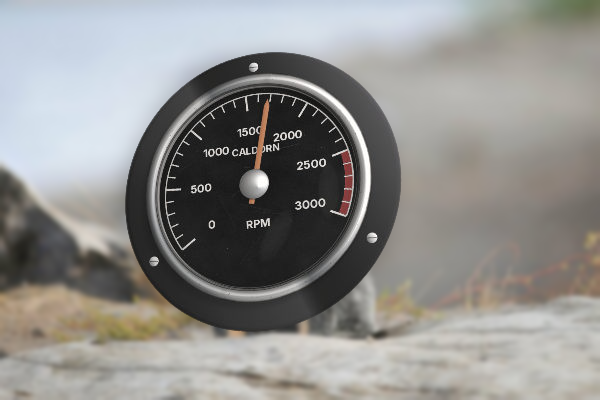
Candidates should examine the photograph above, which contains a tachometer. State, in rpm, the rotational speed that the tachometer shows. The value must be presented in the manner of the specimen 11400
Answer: 1700
